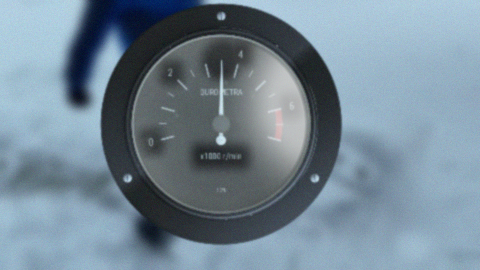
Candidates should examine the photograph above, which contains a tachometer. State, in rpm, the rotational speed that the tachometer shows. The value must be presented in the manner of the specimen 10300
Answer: 3500
